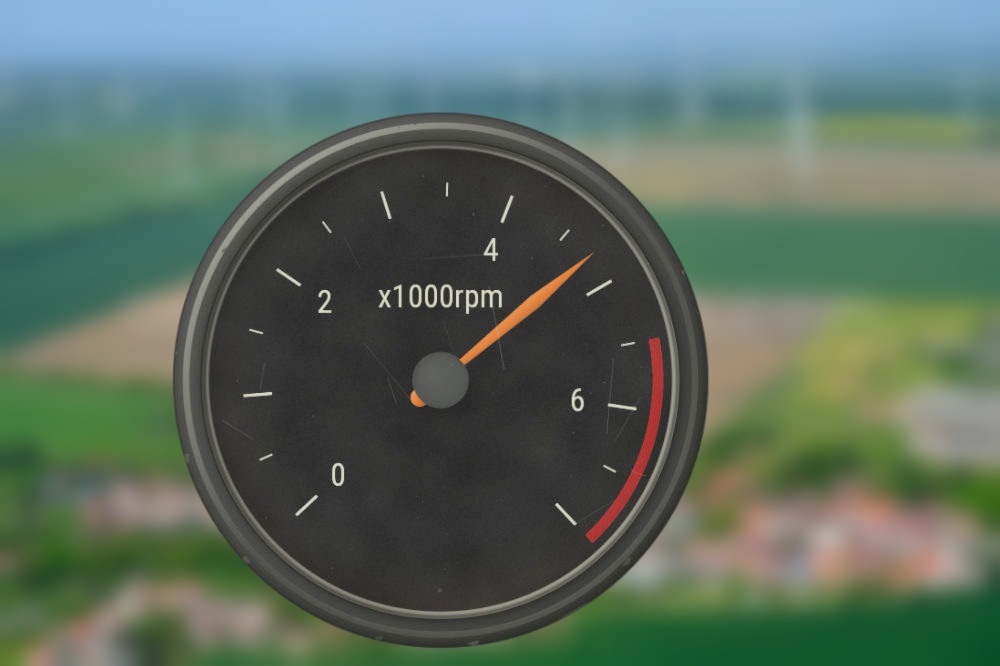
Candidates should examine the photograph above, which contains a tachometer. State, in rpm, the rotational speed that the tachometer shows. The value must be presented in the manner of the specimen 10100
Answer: 4750
